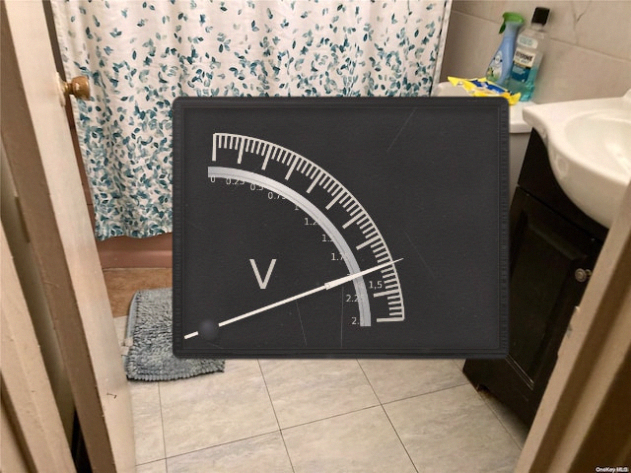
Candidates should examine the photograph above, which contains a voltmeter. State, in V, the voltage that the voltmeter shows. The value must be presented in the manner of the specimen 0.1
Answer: 2
